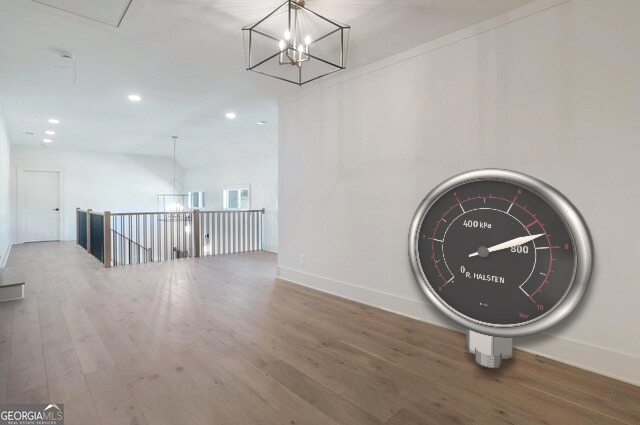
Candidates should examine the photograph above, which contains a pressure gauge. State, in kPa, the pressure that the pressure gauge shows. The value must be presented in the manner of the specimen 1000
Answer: 750
